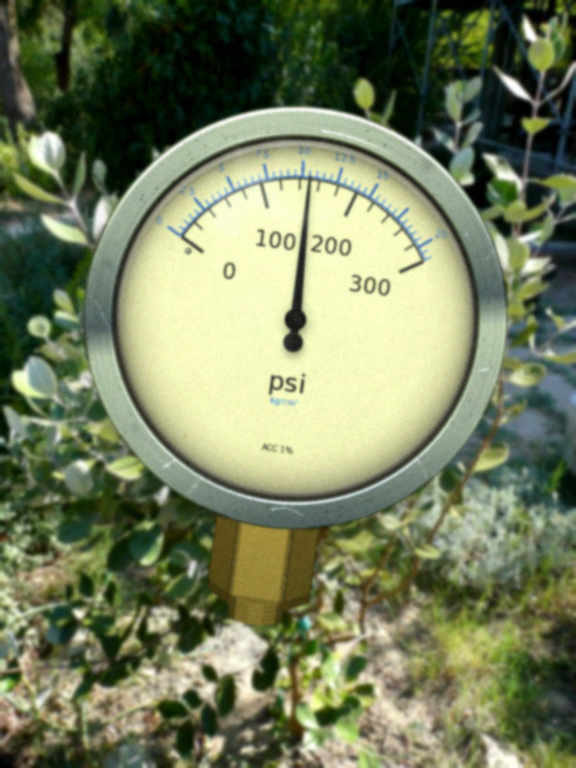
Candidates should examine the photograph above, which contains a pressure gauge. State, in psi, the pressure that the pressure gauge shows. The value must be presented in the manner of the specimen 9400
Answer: 150
